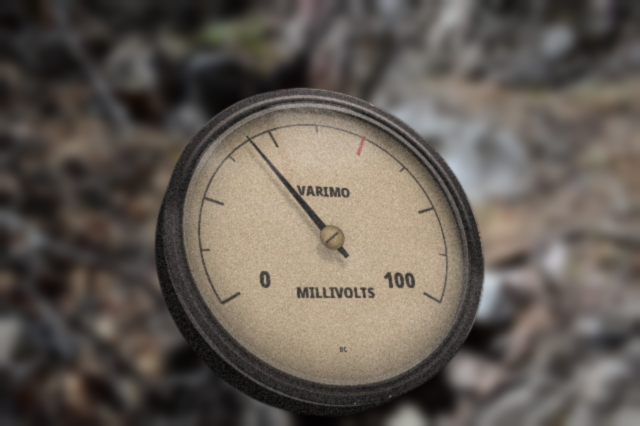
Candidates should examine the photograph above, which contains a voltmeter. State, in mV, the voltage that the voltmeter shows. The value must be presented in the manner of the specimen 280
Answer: 35
